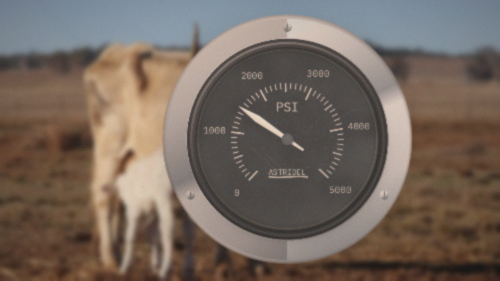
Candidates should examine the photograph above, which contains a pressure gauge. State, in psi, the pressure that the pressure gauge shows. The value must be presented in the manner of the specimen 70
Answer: 1500
